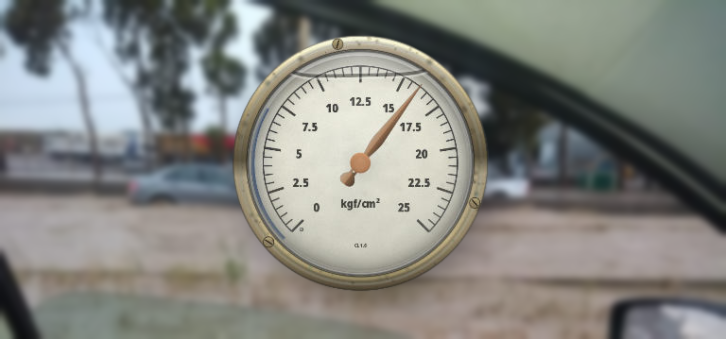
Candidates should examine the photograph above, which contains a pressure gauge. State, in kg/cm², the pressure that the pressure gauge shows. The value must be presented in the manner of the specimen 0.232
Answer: 16
